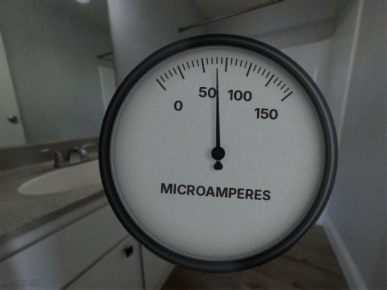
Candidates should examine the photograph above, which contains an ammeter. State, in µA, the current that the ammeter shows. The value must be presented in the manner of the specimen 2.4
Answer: 65
